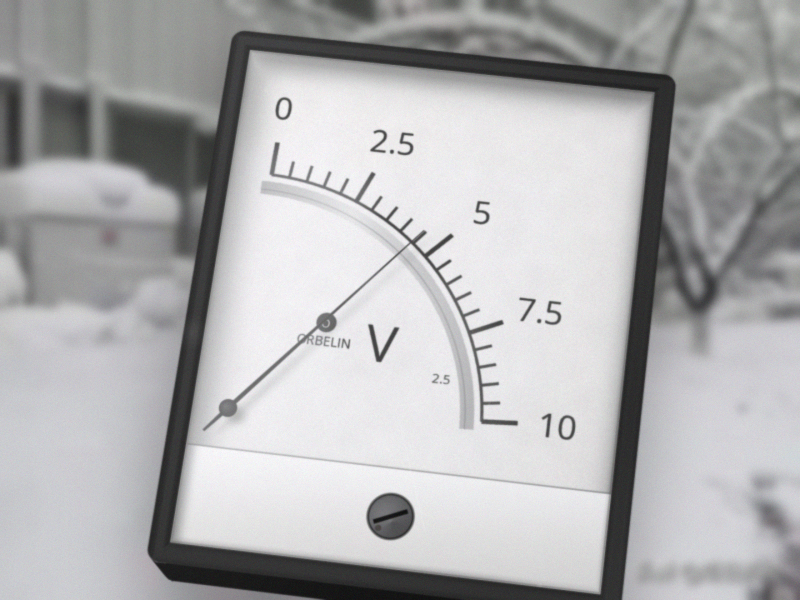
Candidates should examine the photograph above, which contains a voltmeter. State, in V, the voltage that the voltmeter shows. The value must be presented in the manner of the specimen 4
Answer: 4.5
